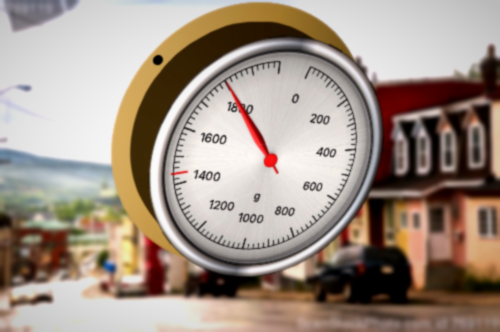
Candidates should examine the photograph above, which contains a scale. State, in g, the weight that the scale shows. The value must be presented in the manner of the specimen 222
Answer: 1800
